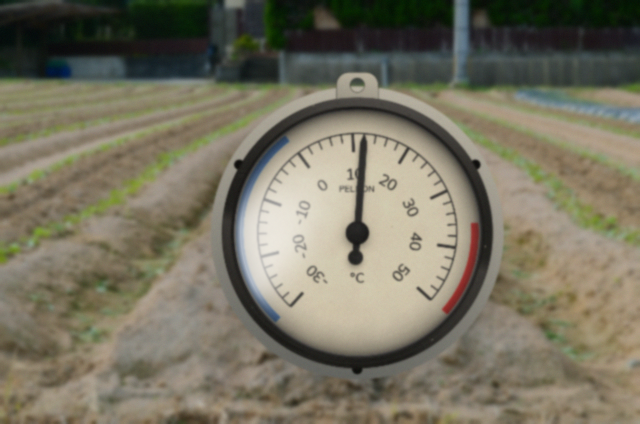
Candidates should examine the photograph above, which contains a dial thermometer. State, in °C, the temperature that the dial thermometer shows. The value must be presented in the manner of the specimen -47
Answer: 12
